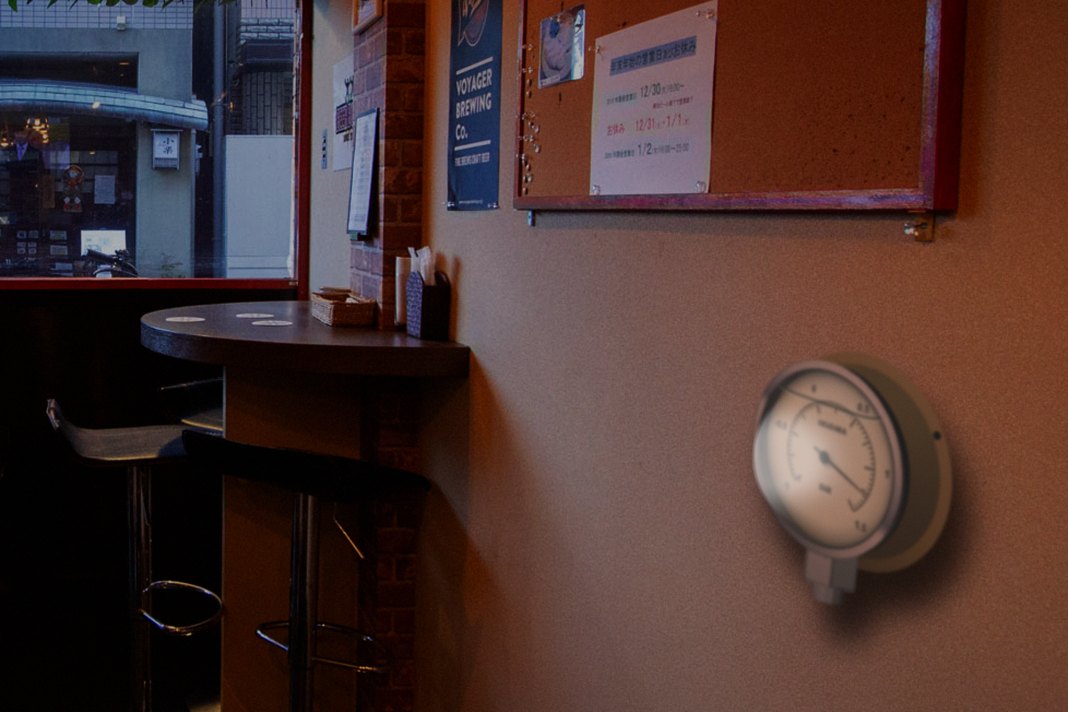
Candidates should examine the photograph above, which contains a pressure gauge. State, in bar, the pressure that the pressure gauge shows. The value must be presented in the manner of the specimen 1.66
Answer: 1.25
